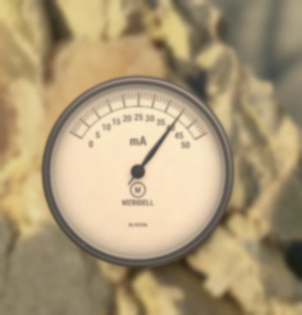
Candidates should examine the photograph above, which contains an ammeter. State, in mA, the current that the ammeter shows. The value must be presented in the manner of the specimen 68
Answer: 40
